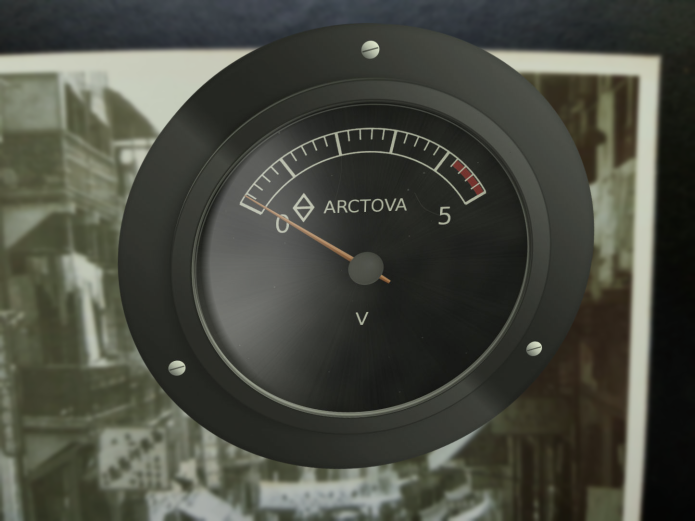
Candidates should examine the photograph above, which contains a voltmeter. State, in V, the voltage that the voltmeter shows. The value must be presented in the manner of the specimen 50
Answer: 0.2
